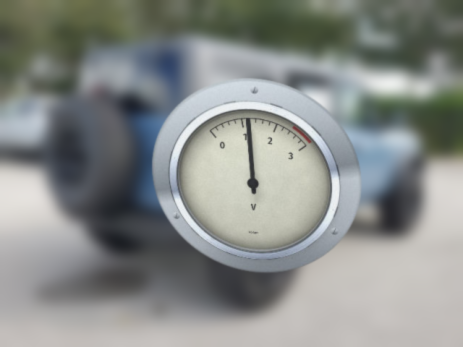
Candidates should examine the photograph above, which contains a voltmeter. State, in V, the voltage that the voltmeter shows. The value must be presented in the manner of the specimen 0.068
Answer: 1.2
